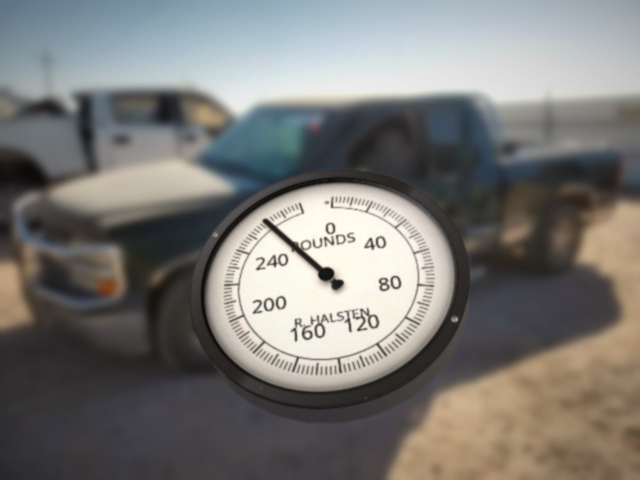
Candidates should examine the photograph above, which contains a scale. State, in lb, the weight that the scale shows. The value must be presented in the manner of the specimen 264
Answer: 260
